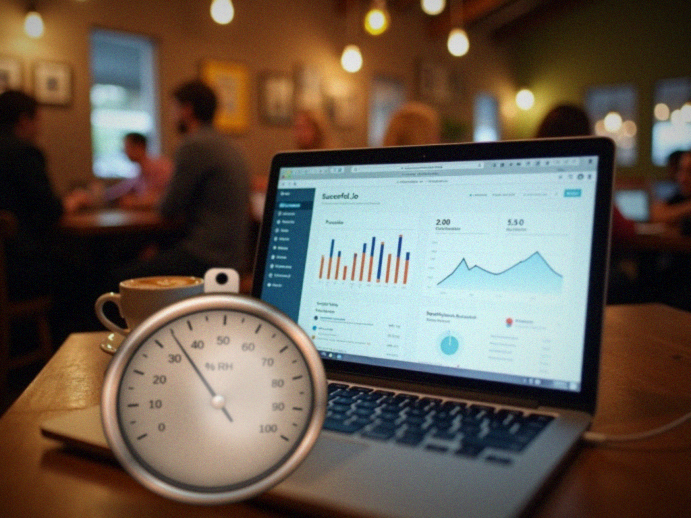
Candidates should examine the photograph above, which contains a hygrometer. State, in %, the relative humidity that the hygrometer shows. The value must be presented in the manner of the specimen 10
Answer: 35
